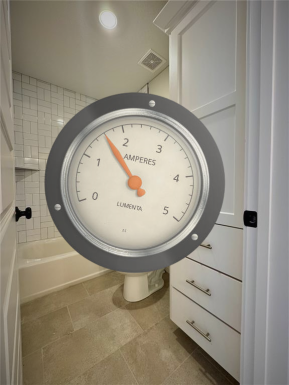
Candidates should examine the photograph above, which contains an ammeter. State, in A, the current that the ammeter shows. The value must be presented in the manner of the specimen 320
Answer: 1.6
